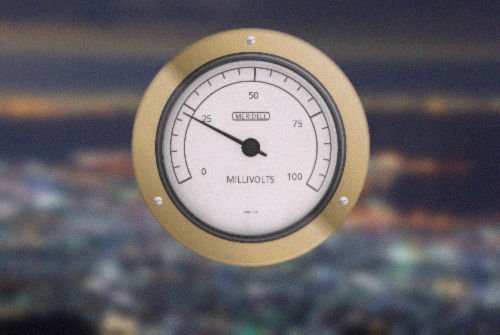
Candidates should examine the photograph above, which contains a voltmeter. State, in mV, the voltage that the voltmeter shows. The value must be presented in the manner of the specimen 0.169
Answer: 22.5
